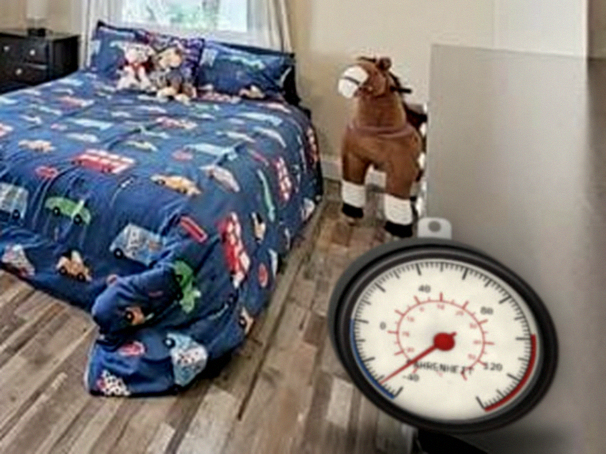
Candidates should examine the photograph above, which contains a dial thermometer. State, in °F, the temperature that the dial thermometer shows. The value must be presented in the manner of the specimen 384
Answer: -30
